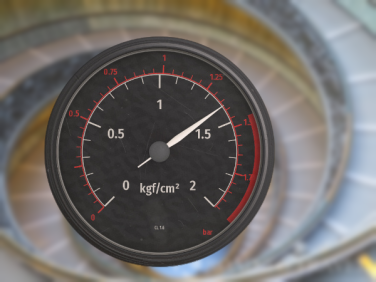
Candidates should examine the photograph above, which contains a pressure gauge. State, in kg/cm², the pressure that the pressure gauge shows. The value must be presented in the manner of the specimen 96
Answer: 1.4
